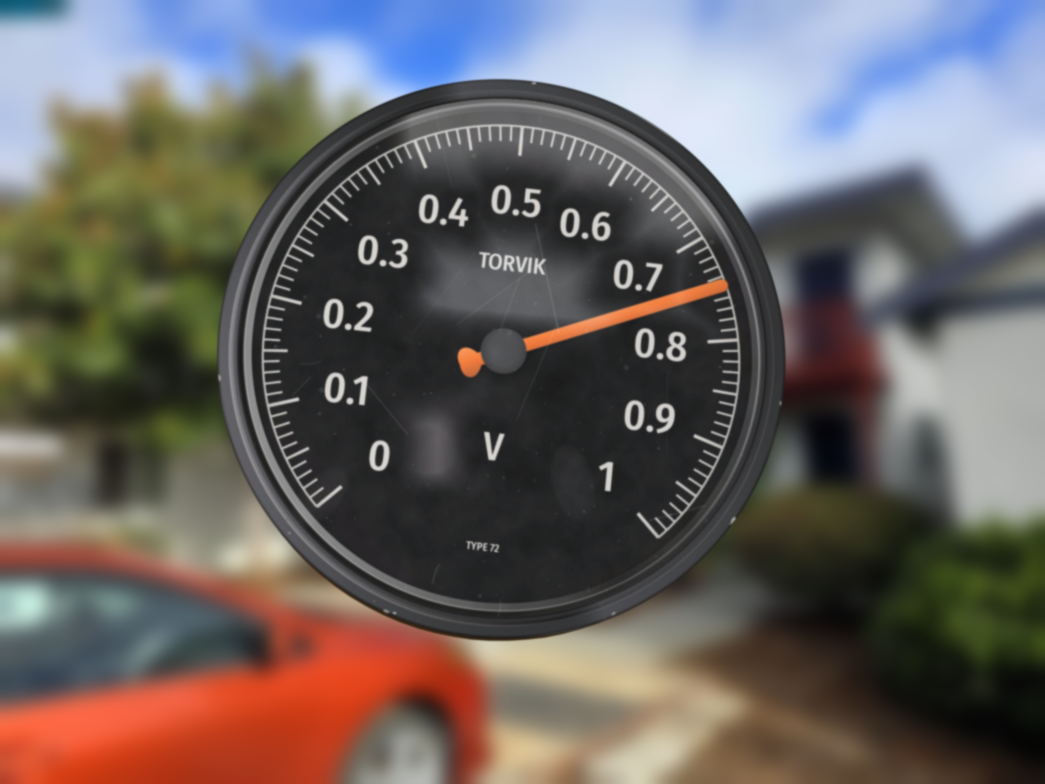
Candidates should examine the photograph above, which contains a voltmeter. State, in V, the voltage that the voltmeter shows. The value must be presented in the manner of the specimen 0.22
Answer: 0.75
